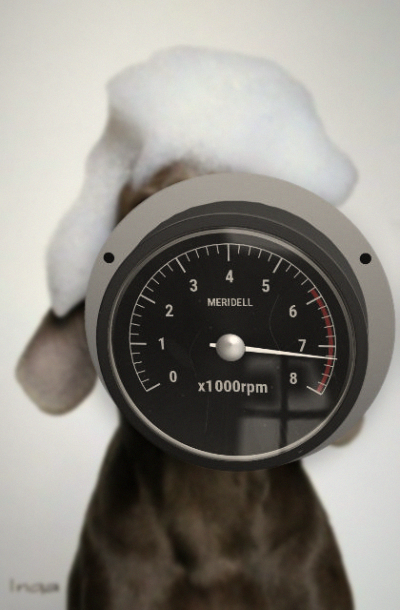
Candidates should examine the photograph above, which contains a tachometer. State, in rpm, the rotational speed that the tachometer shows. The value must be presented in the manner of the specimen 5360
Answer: 7200
